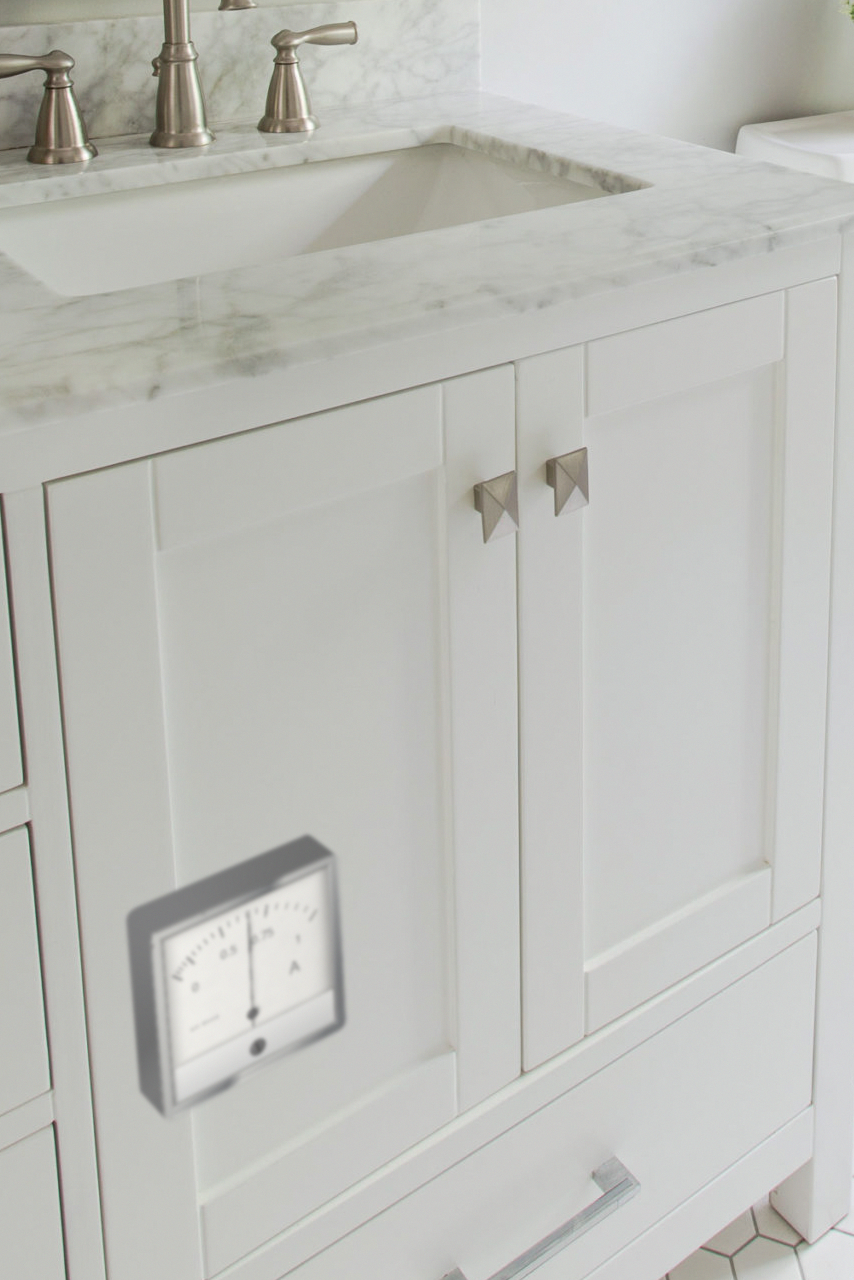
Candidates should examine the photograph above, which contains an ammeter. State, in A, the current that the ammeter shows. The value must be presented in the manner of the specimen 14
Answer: 0.65
